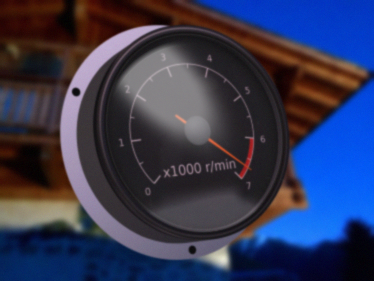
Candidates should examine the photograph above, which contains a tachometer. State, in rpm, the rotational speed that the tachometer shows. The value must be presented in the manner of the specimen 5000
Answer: 6750
